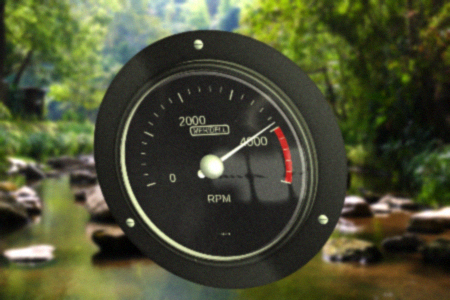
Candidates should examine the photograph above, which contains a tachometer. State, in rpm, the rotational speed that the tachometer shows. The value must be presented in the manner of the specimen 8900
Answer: 3900
